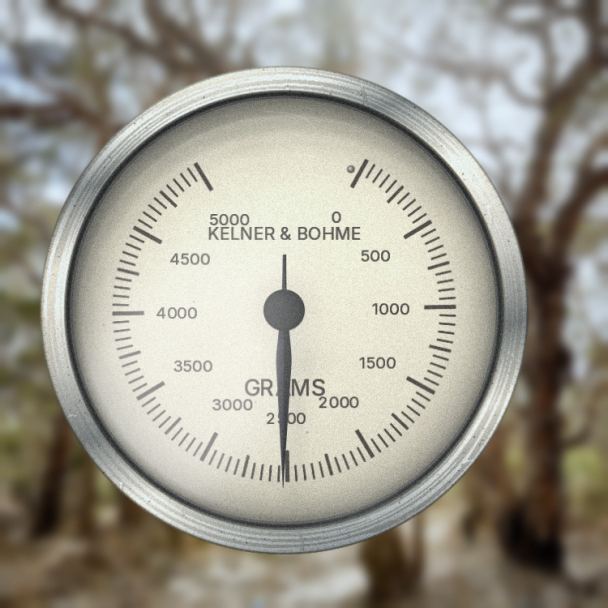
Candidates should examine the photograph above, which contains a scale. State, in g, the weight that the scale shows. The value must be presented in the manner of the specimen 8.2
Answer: 2525
